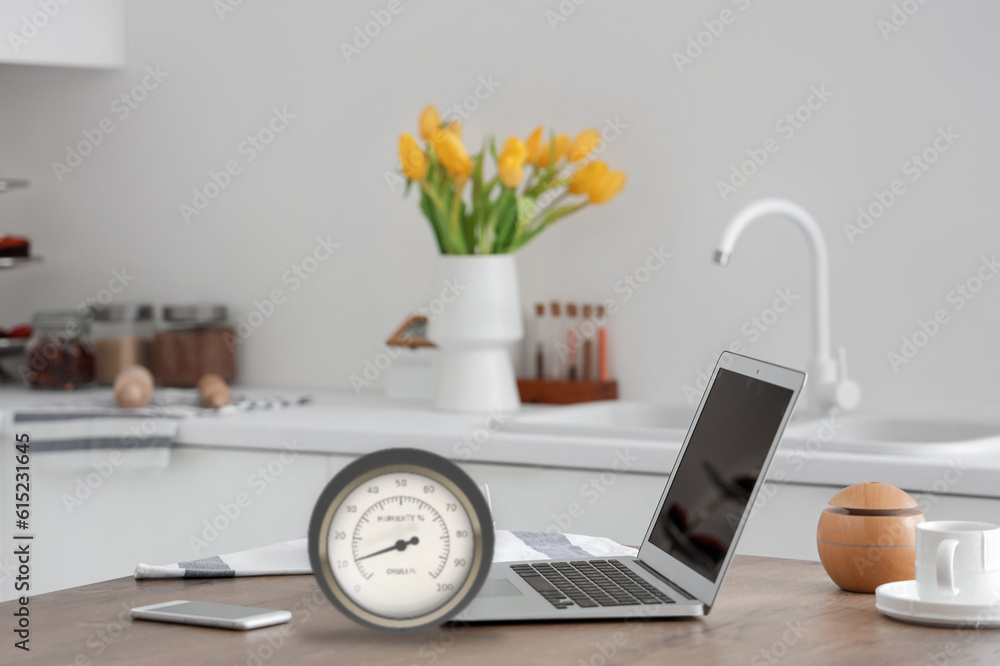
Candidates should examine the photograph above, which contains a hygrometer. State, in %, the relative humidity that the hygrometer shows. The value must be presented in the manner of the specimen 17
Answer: 10
